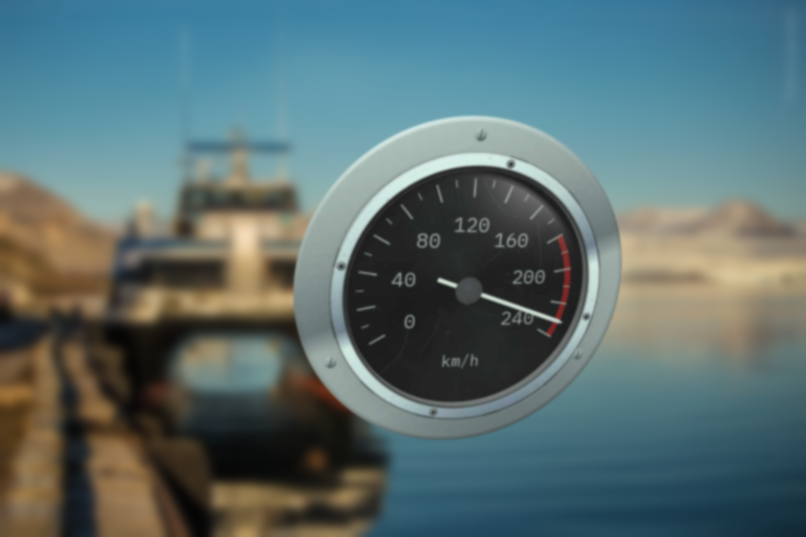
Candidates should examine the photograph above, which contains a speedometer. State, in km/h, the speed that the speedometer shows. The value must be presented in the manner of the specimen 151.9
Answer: 230
